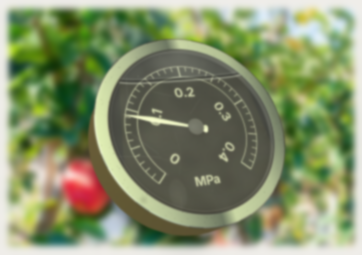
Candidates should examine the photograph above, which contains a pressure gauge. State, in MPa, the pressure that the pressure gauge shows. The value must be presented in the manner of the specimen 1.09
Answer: 0.09
